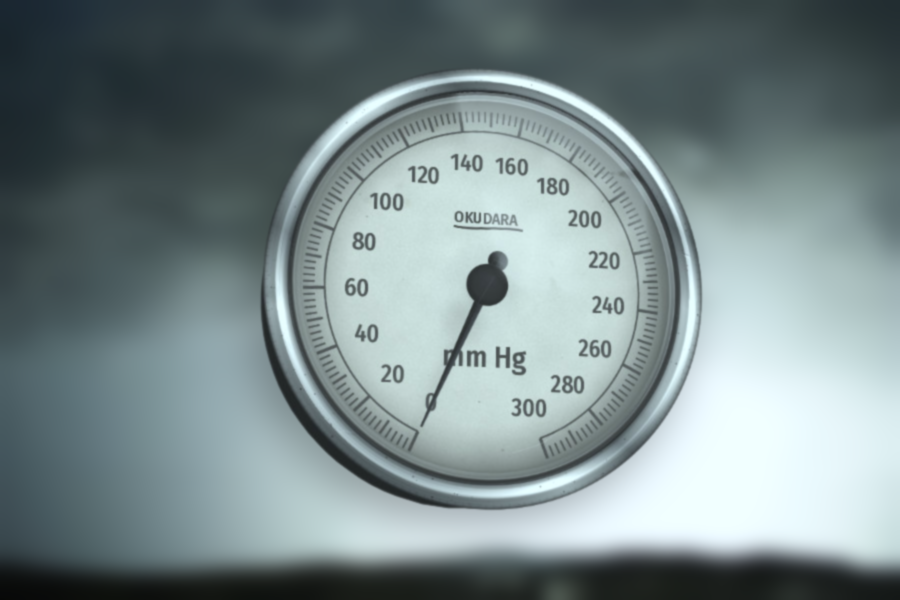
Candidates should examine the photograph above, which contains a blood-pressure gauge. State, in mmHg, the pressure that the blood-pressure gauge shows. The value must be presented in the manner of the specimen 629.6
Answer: 0
